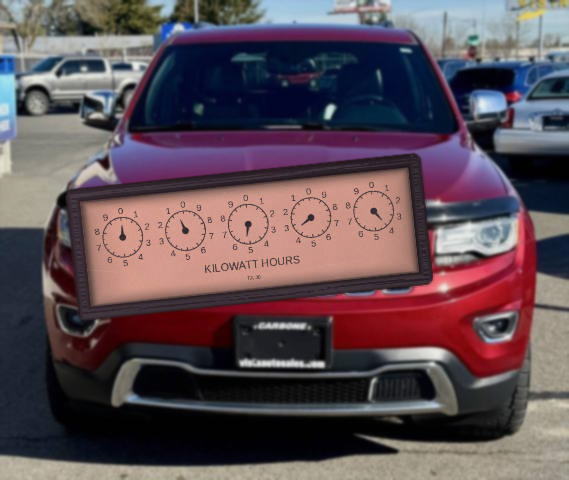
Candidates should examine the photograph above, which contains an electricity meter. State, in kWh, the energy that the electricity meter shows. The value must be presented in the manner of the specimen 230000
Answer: 534
